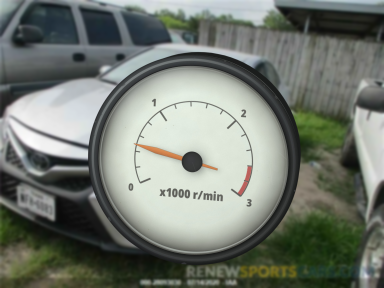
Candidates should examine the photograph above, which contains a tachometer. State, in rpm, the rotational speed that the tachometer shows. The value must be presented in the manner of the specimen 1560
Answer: 500
